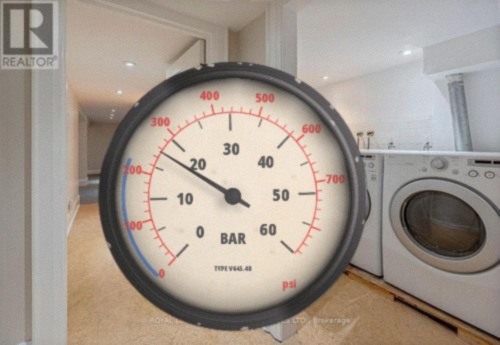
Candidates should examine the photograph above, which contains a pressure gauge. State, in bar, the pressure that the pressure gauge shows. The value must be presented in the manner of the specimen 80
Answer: 17.5
